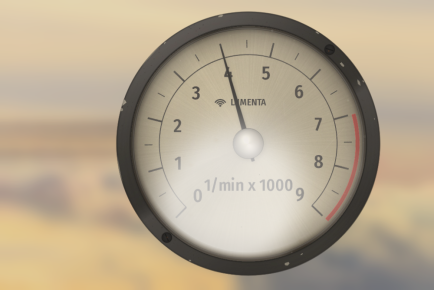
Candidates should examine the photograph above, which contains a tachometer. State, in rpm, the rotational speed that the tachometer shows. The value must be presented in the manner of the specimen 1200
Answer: 4000
